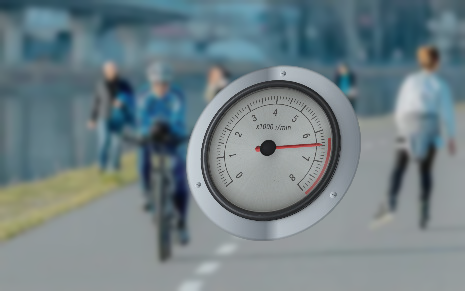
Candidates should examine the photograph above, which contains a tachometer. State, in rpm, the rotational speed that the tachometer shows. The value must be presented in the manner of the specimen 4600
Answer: 6500
